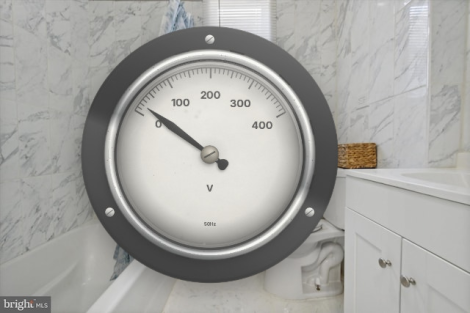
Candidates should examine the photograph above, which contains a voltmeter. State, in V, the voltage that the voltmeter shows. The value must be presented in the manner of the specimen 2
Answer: 20
